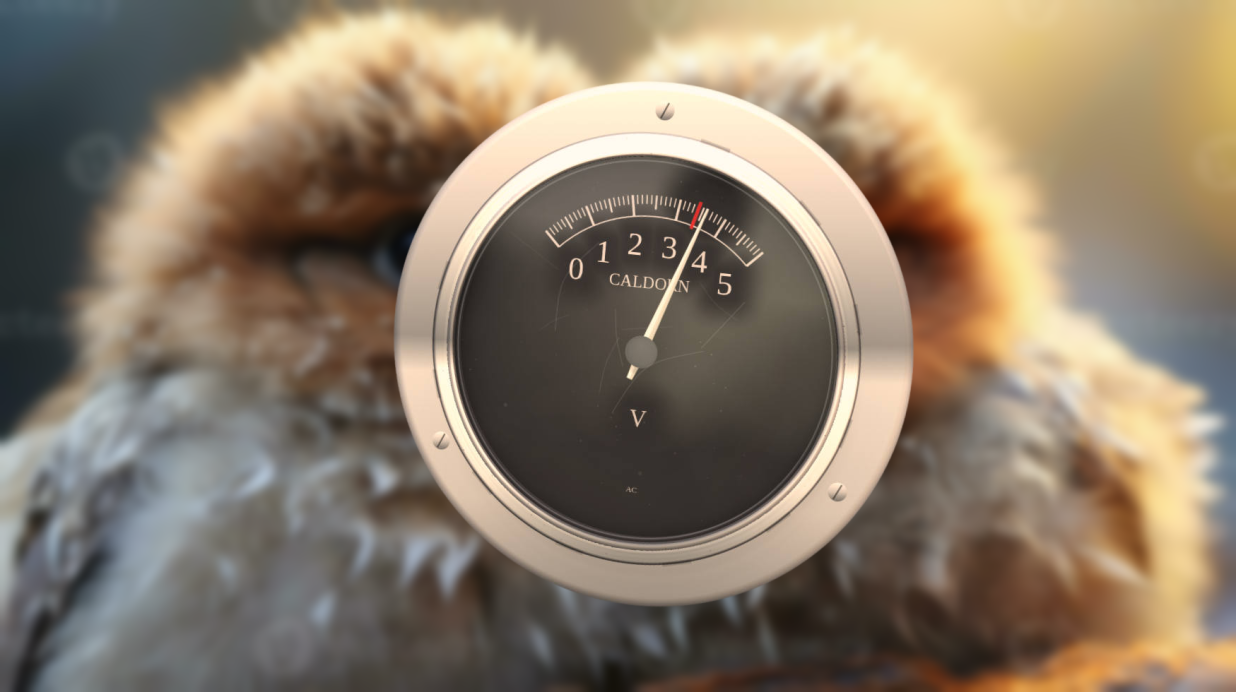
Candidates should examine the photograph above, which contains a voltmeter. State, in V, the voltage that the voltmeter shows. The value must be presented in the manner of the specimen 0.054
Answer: 3.6
